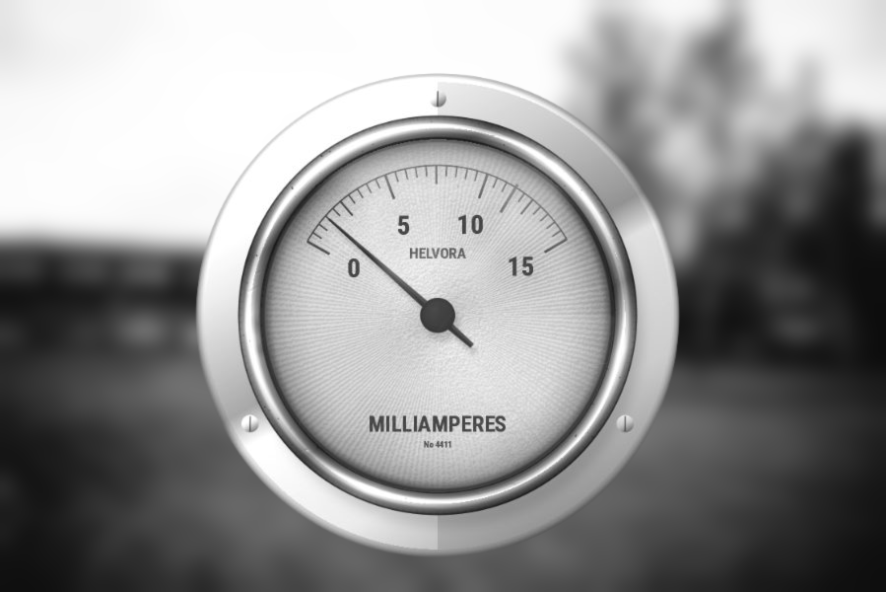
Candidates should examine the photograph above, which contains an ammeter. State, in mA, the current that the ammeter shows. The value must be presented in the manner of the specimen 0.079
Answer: 1.5
